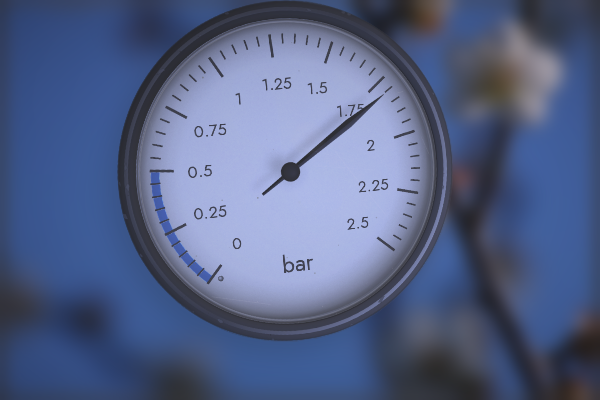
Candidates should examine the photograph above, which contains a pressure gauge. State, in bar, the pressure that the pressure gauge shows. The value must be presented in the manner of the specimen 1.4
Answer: 1.8
